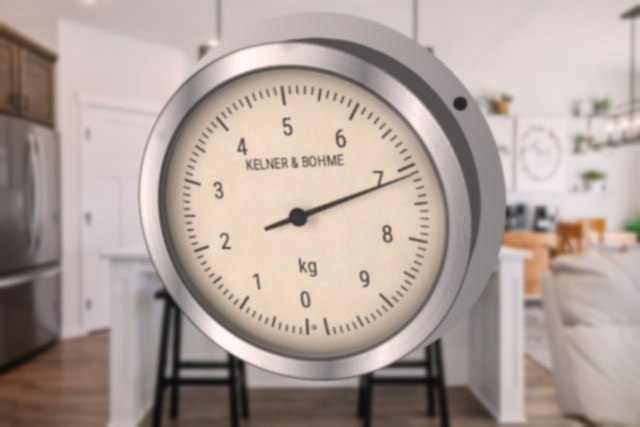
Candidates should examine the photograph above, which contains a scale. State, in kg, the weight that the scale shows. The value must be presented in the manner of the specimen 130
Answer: 7.1
